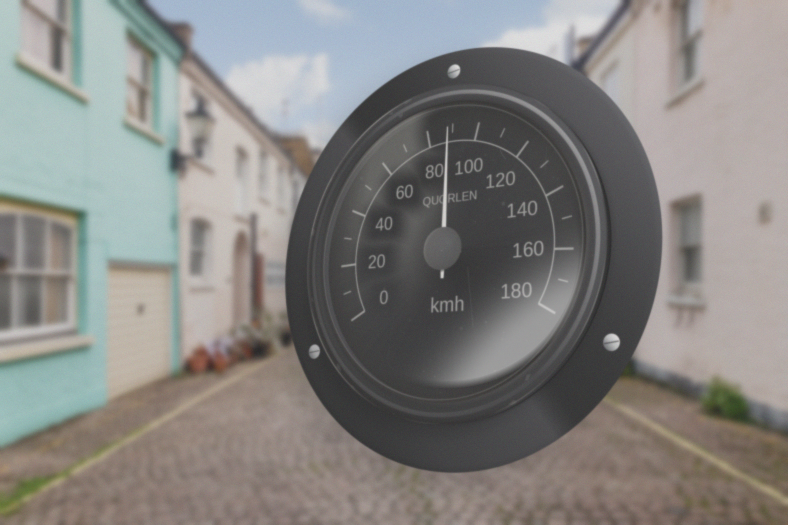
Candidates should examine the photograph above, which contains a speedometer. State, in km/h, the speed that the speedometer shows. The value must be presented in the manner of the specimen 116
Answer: 90
